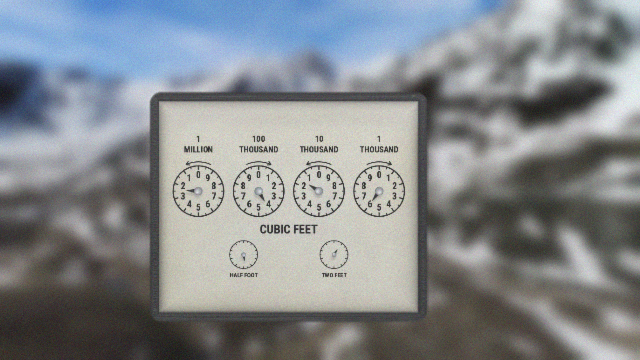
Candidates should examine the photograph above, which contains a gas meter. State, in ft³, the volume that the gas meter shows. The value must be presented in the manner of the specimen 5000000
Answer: 241600
